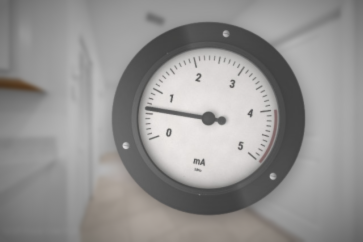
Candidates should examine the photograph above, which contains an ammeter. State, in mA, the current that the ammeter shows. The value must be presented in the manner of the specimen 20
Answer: 0.6
